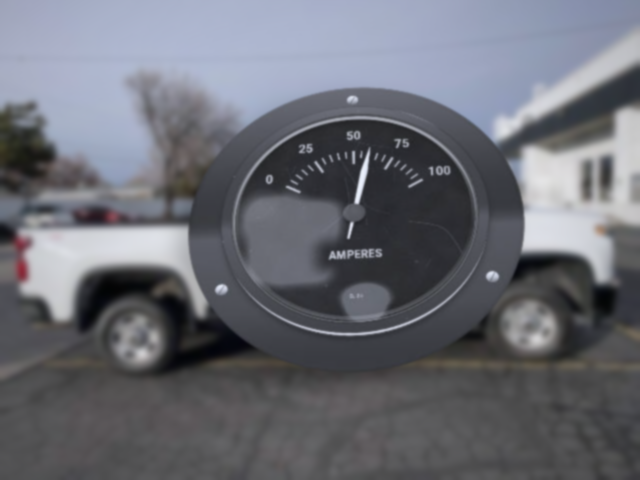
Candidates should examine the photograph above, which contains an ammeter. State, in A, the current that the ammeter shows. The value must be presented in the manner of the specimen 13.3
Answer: 60
